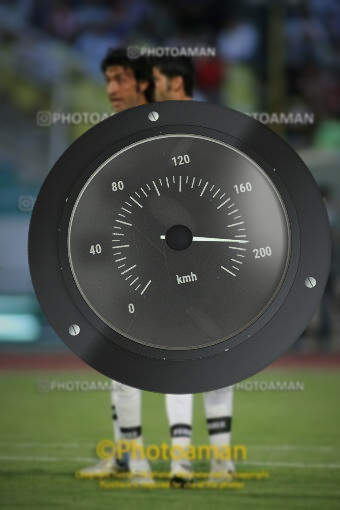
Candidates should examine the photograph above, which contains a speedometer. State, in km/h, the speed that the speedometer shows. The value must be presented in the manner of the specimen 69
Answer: 195
